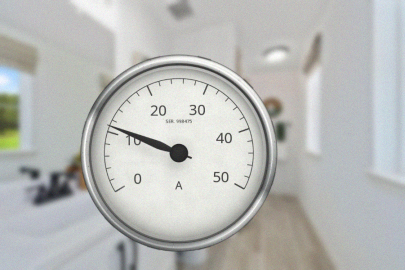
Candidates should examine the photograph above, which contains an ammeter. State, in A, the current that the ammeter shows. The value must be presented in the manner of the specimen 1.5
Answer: 11
